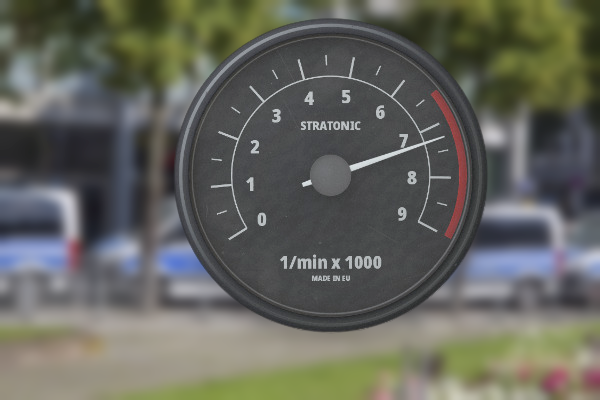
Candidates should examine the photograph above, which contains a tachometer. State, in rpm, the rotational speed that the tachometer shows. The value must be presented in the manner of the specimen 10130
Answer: 7250
